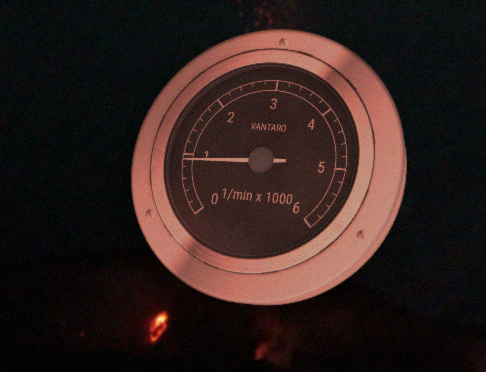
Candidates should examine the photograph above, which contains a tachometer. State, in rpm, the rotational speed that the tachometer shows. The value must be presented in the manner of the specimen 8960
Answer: 900
